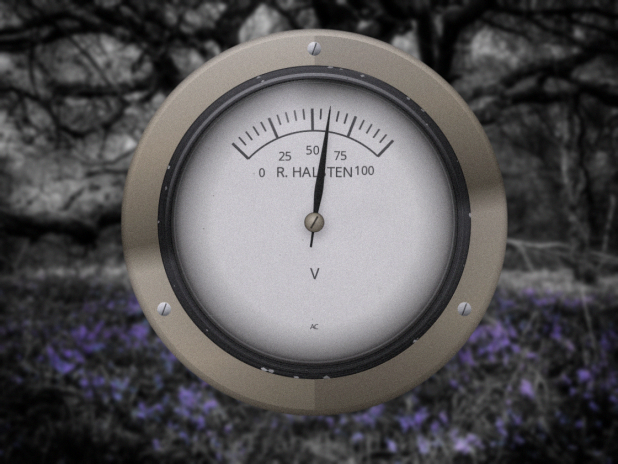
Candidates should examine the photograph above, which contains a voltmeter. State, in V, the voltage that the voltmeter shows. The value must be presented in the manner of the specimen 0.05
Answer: 60
